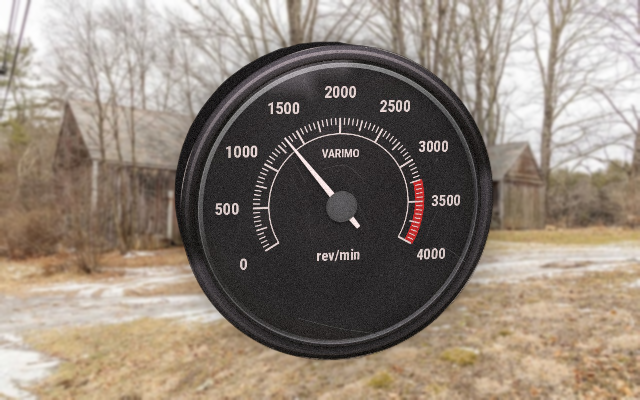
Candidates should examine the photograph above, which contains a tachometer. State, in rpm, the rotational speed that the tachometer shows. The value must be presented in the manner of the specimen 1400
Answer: 1350
